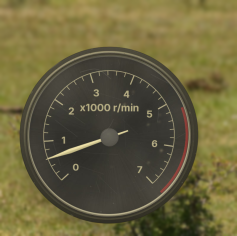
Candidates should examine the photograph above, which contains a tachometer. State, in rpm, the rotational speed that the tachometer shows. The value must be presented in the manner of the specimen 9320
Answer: 600
